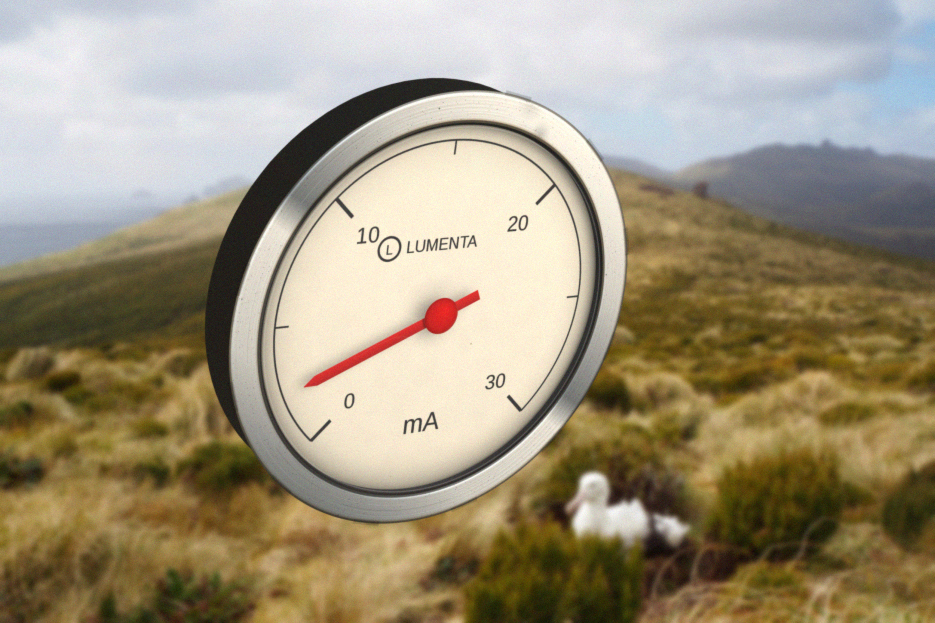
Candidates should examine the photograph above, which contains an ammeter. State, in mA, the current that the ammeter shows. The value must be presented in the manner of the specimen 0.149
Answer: 2.5
